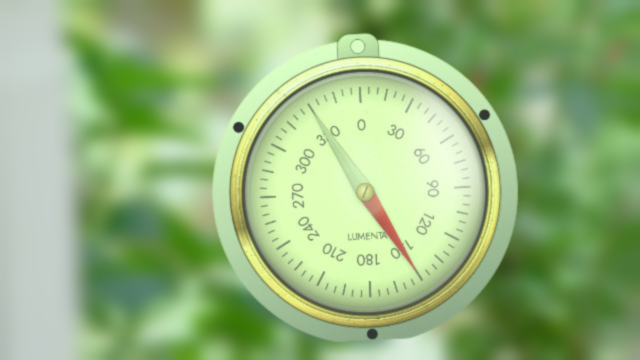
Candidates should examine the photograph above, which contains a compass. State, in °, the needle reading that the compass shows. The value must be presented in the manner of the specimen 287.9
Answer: 150
